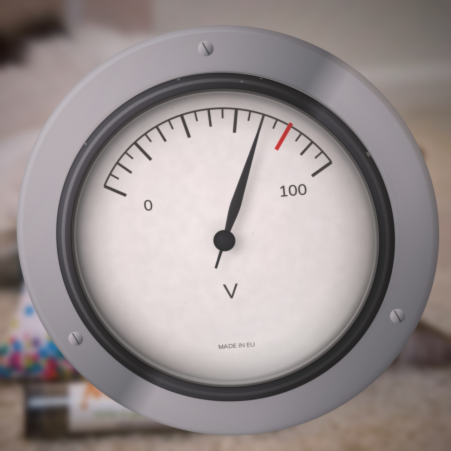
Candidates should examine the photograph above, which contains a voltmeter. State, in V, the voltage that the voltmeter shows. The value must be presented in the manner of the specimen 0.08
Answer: 70
